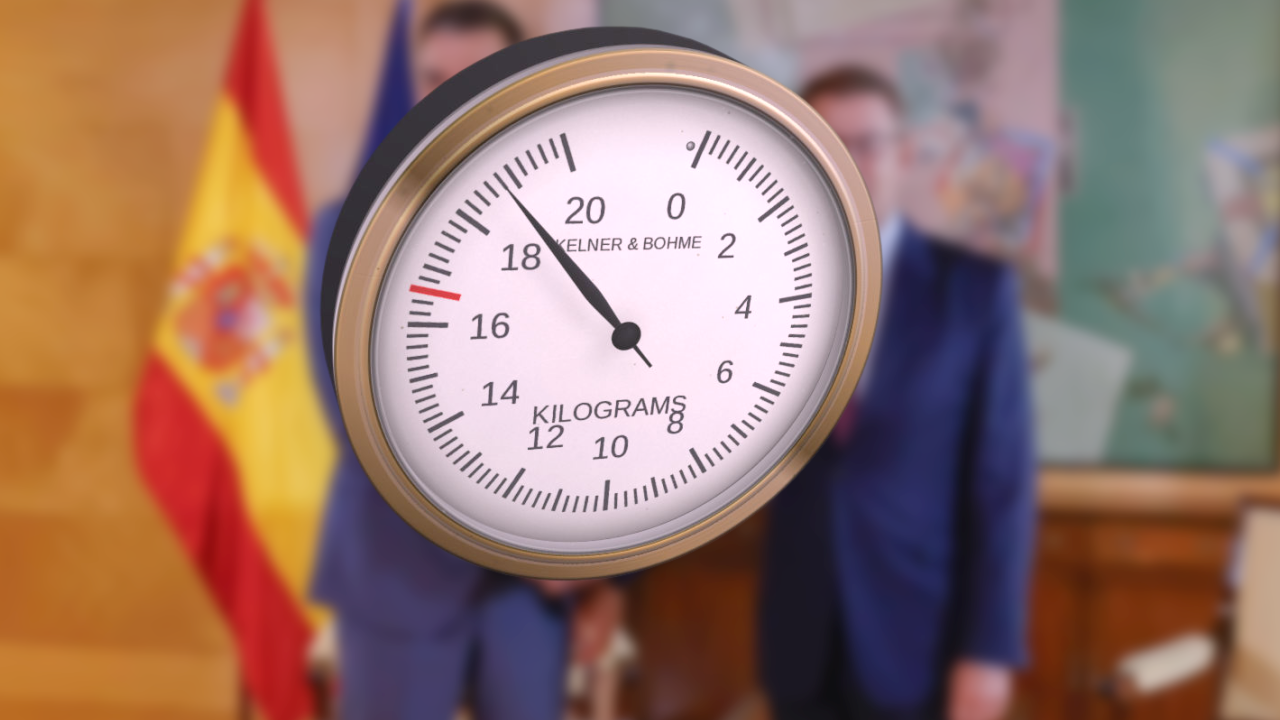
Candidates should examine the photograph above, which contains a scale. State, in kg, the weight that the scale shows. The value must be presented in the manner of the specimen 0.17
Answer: 18.8
